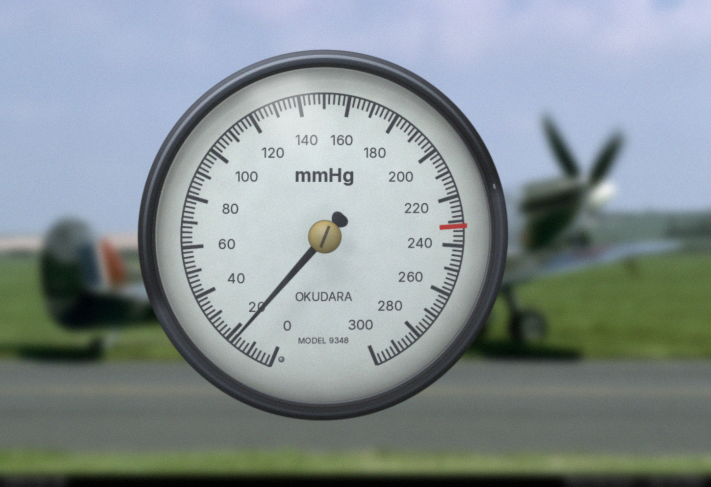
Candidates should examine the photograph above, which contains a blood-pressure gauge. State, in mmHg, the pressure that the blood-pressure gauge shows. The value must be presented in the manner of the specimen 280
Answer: 18
